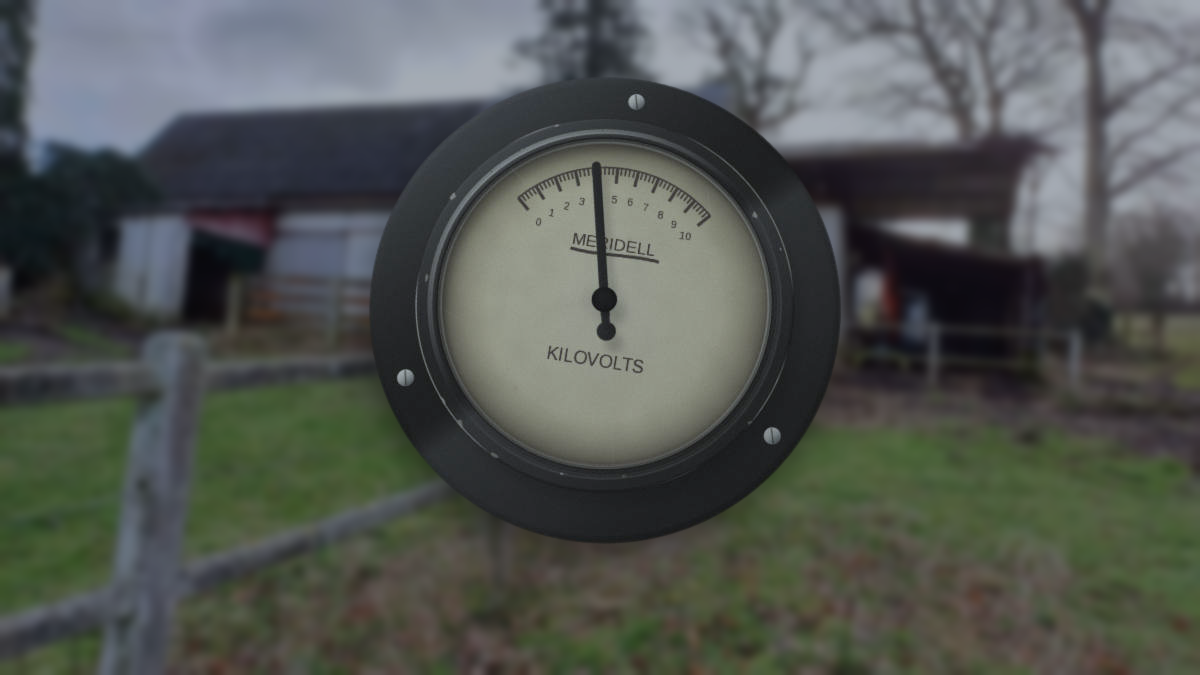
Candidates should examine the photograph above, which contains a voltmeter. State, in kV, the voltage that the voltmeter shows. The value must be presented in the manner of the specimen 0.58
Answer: 4
